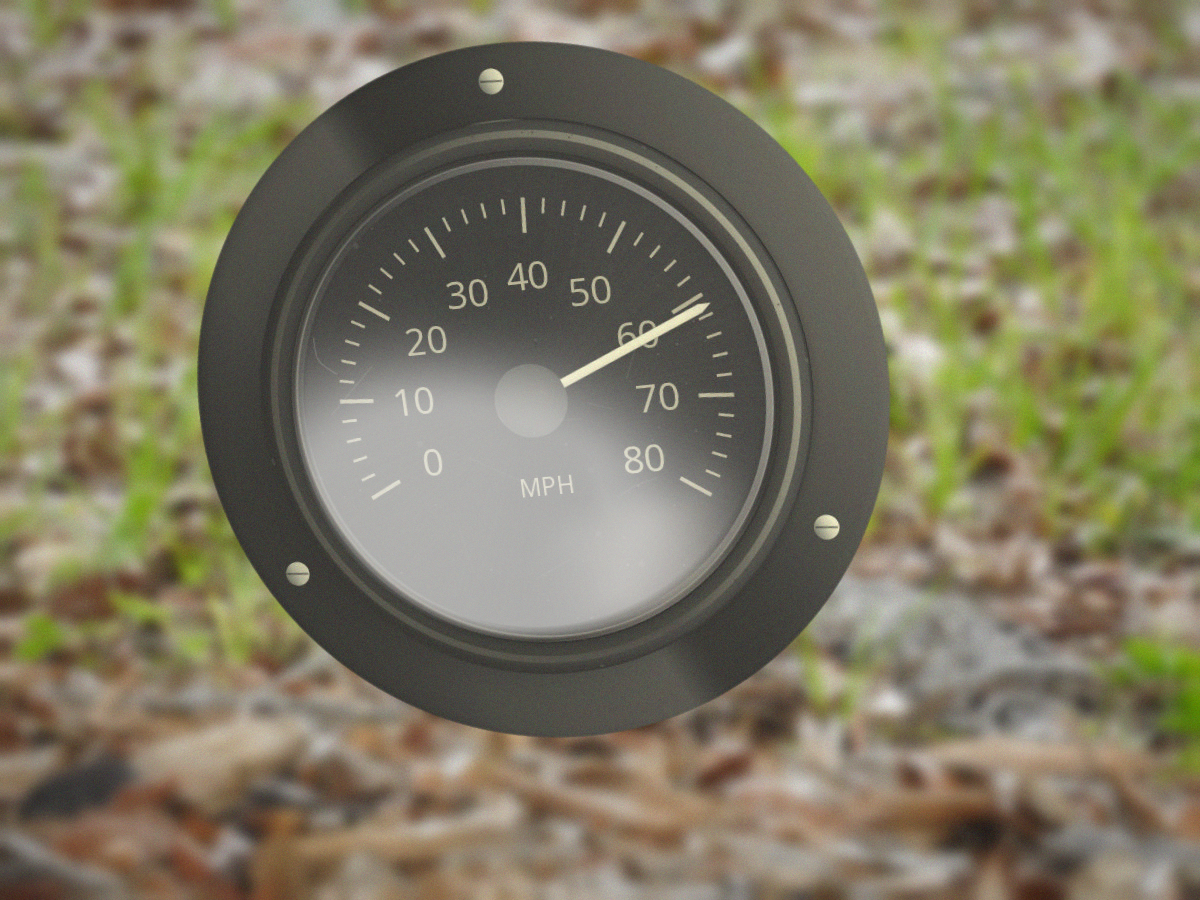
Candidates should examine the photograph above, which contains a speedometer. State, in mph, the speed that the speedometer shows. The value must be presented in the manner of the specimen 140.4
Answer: 61
